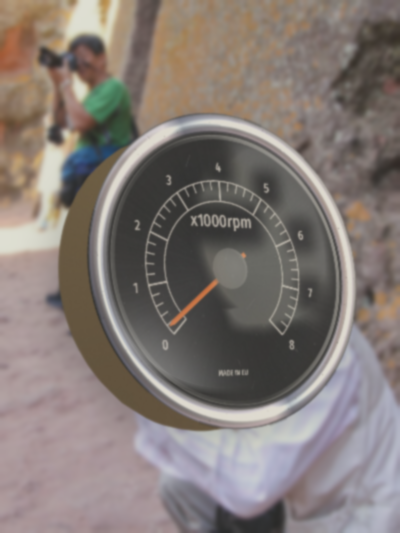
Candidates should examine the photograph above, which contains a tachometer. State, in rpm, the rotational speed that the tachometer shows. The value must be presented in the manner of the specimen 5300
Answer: 200
